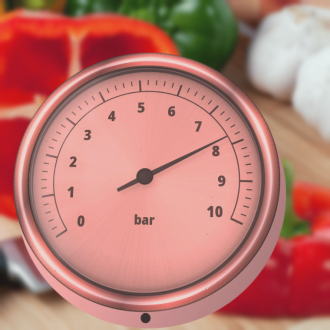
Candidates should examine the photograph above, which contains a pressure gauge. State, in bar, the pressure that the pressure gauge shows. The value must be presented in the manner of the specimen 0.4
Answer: 7.8
